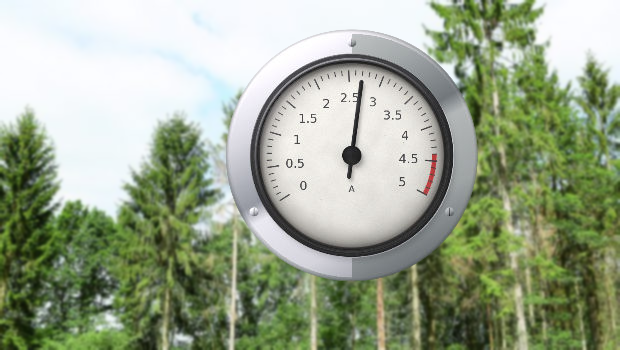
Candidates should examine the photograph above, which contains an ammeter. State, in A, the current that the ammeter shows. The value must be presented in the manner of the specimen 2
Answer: 2.7
